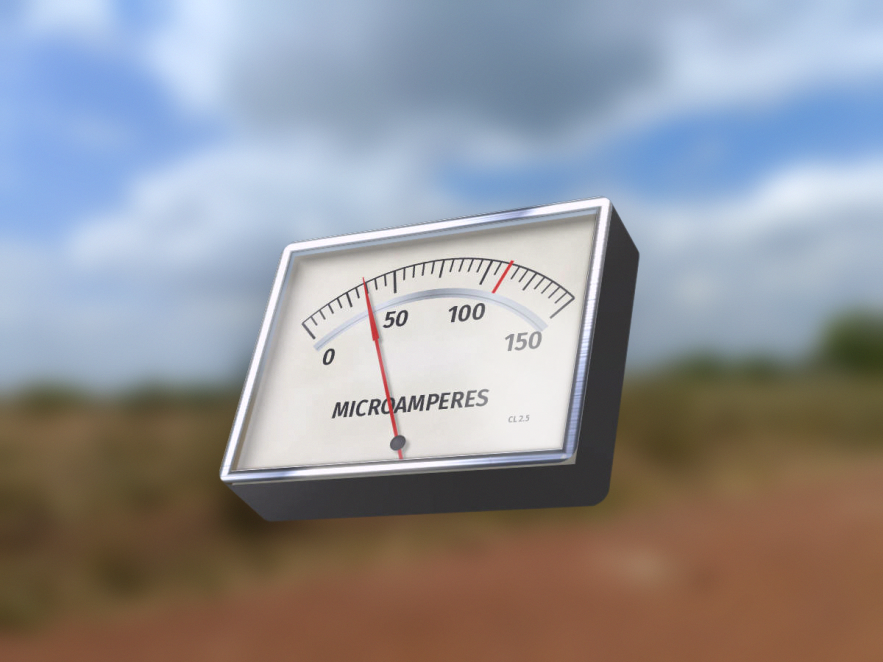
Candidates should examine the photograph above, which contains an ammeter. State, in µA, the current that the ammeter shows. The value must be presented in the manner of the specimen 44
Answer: 35
